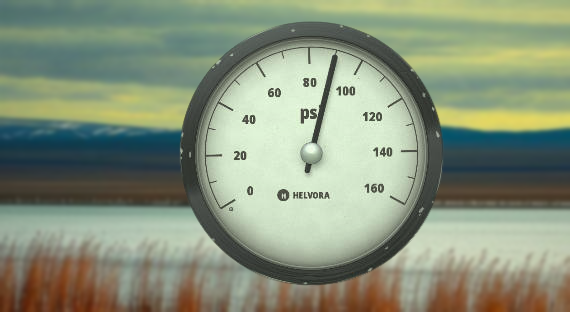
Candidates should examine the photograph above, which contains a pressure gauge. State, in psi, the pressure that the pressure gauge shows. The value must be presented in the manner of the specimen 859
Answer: 90
